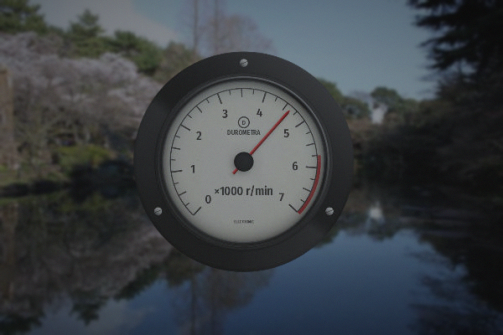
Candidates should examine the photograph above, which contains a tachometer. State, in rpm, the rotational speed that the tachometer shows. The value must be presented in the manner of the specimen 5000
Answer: 4625
